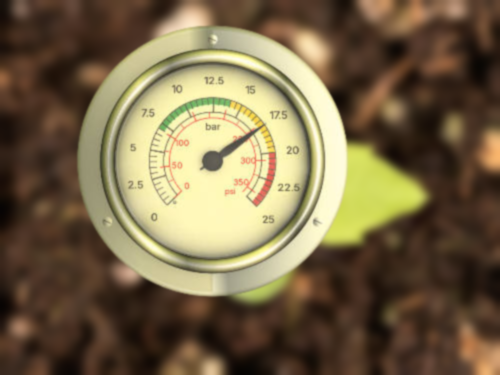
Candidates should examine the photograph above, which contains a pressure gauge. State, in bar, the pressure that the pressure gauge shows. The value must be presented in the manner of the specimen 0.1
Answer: 17.5
